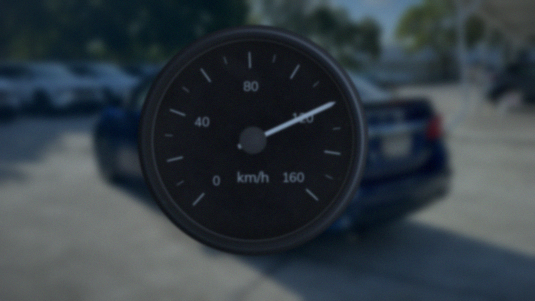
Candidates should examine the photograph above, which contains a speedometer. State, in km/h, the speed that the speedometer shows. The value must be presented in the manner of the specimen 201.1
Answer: 120
